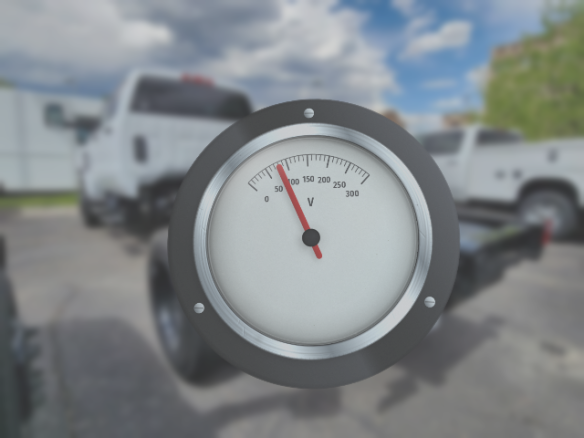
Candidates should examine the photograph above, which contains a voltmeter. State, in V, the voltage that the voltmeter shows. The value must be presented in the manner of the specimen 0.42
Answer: 80
